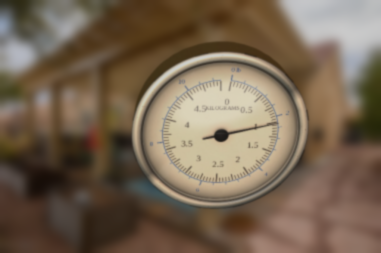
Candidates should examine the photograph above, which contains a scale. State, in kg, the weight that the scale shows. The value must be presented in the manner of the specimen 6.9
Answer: 1
